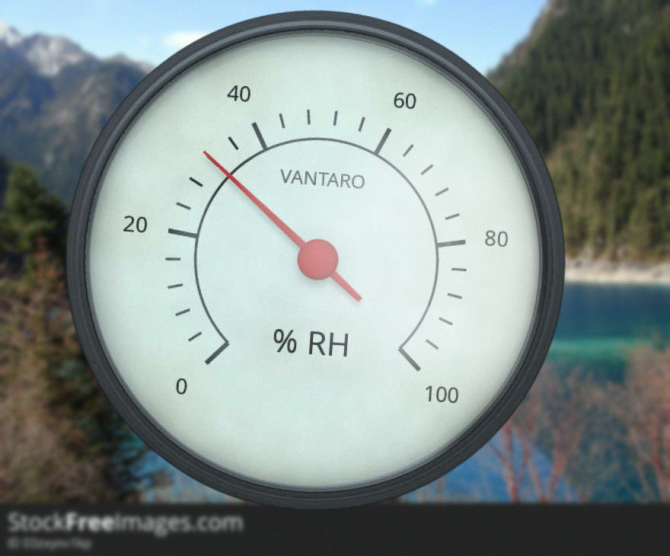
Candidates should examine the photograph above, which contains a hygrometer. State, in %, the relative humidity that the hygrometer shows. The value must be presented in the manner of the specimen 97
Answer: 32
